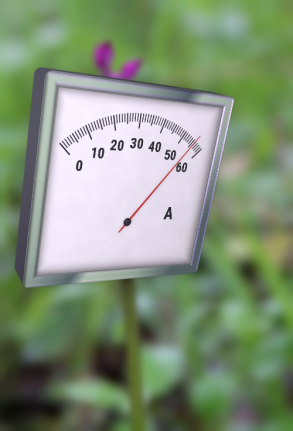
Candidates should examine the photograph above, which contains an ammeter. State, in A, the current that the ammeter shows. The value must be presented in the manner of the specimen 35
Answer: 55
